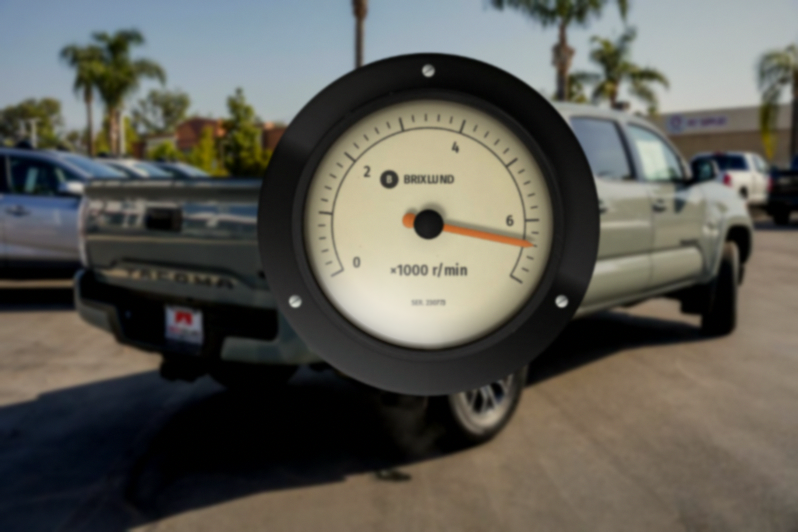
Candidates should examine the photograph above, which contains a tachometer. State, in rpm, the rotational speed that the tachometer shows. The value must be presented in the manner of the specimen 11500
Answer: 6400
